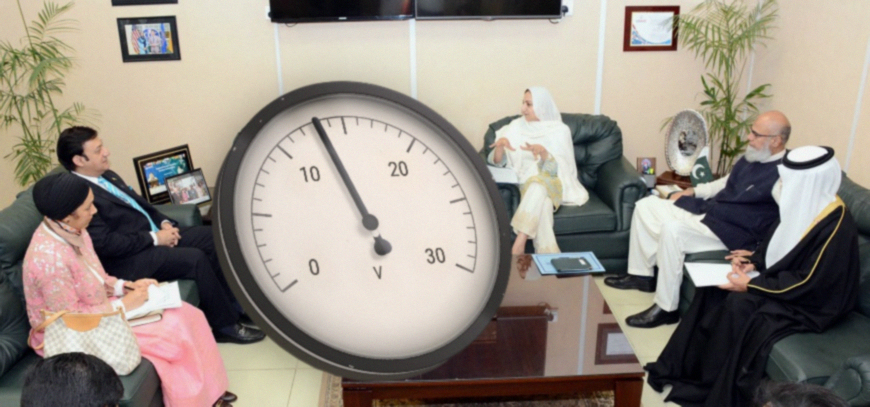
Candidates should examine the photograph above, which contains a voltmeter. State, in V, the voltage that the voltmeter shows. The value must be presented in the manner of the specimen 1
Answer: 13
